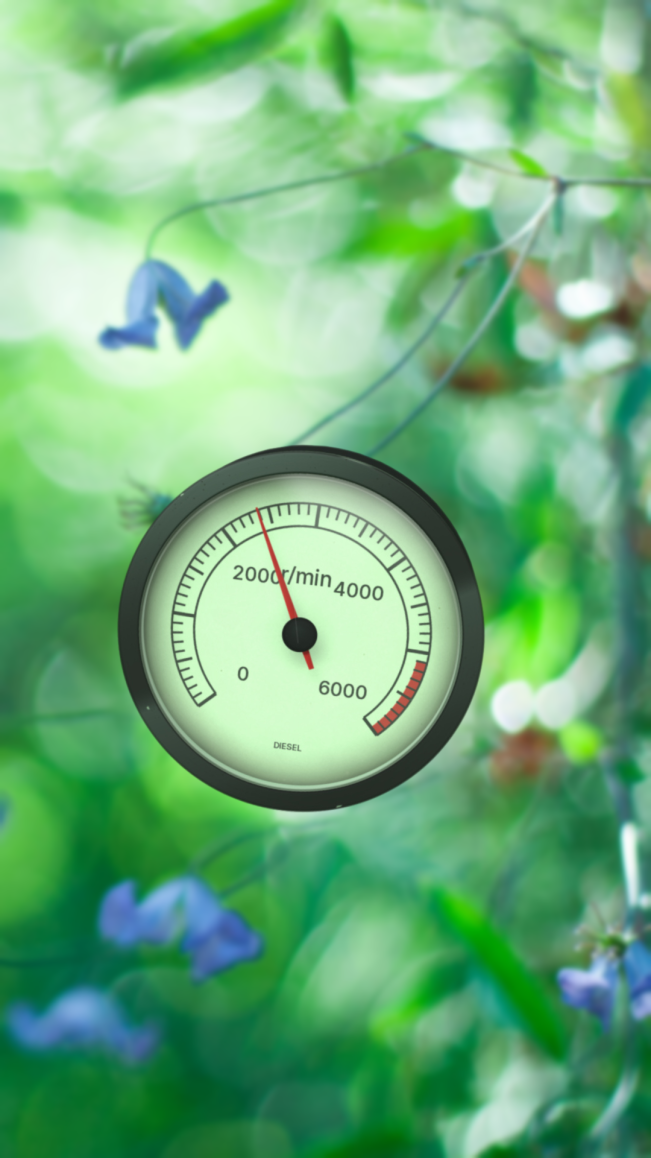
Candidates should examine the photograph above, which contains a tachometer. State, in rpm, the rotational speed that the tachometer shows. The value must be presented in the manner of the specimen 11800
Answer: 2400
